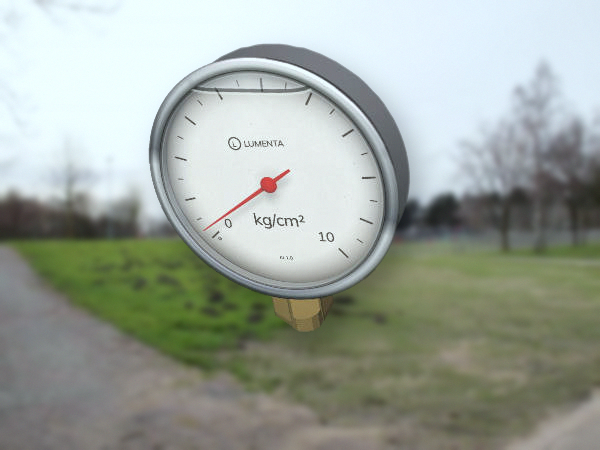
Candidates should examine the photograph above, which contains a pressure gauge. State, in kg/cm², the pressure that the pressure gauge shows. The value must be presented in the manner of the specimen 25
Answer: 0.25
